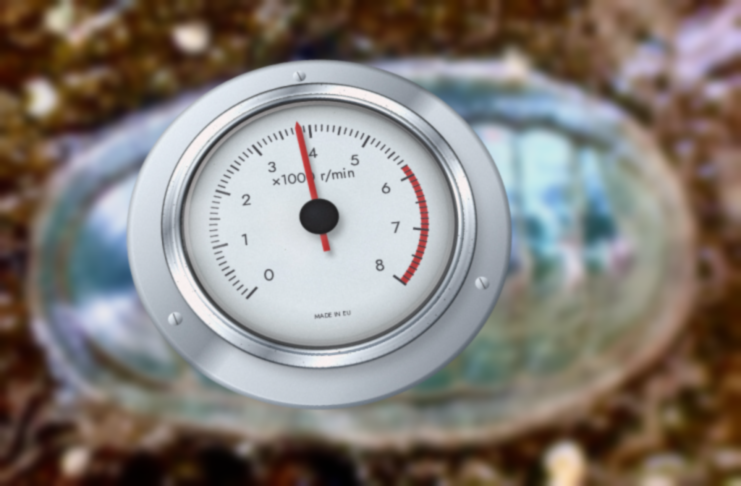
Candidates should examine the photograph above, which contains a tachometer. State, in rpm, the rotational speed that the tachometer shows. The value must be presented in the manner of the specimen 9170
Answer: 3800
